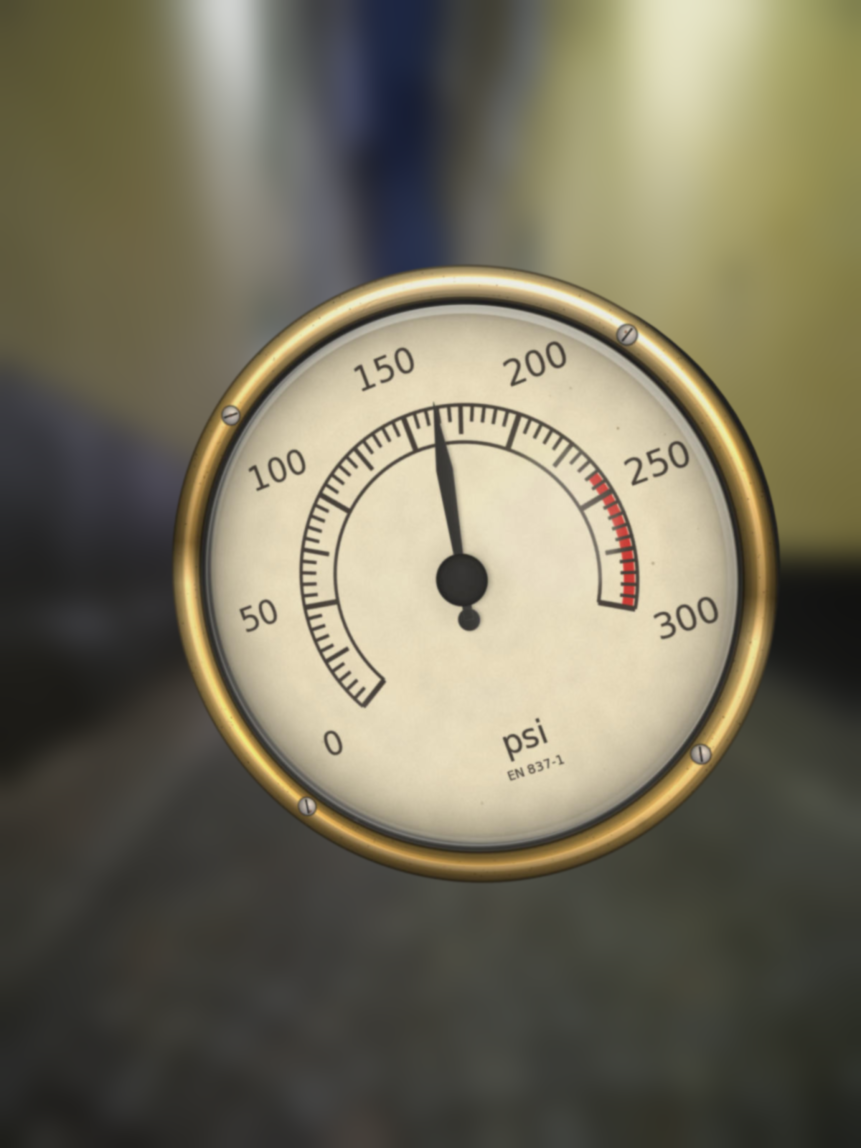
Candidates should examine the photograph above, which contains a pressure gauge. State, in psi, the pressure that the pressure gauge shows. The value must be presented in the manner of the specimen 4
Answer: 165
